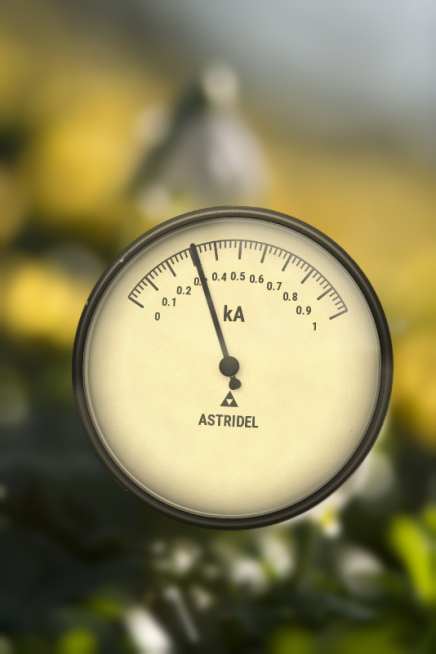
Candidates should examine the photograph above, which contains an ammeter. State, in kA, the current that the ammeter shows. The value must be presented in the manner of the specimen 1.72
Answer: 0.32
